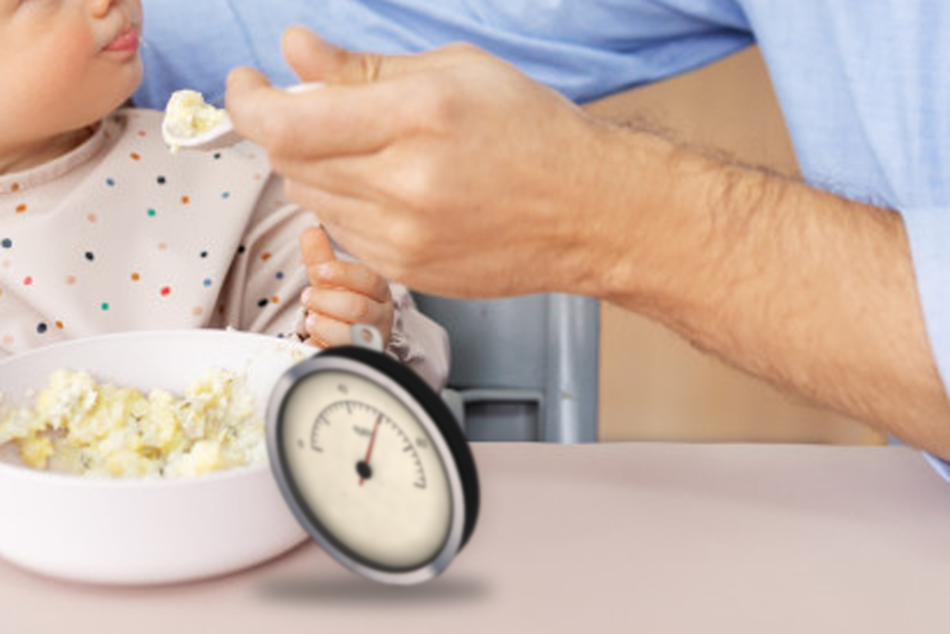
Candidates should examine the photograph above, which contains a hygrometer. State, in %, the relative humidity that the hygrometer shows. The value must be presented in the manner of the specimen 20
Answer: 60
